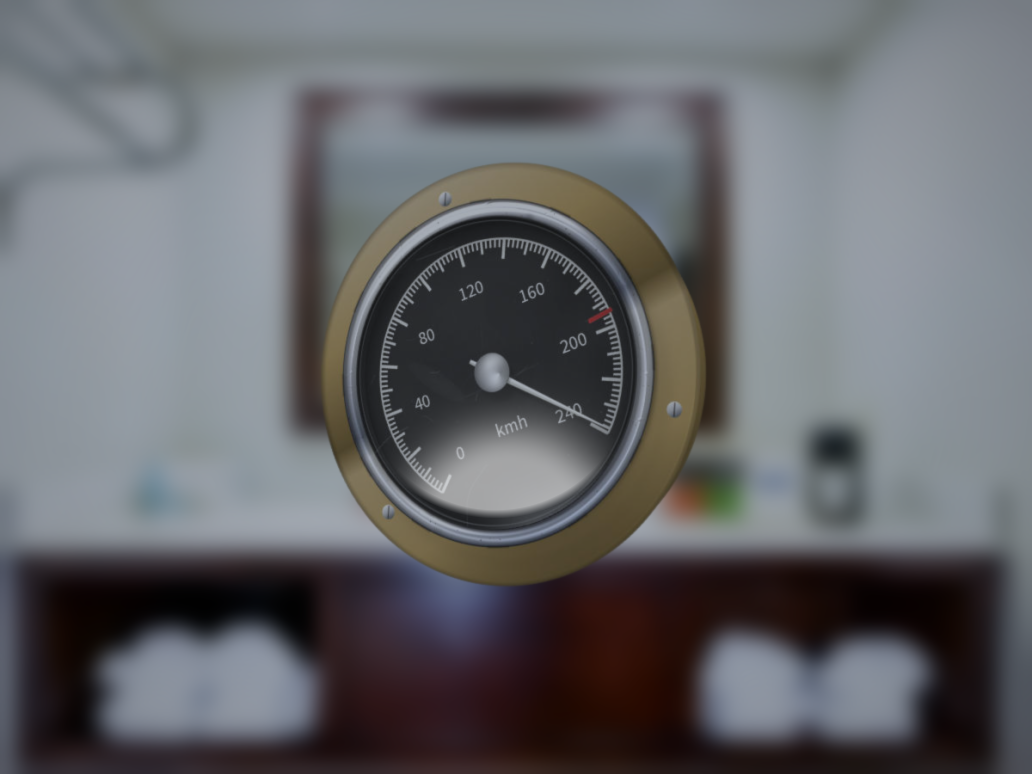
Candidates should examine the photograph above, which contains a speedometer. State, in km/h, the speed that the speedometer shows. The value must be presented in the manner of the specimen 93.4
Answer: 238
